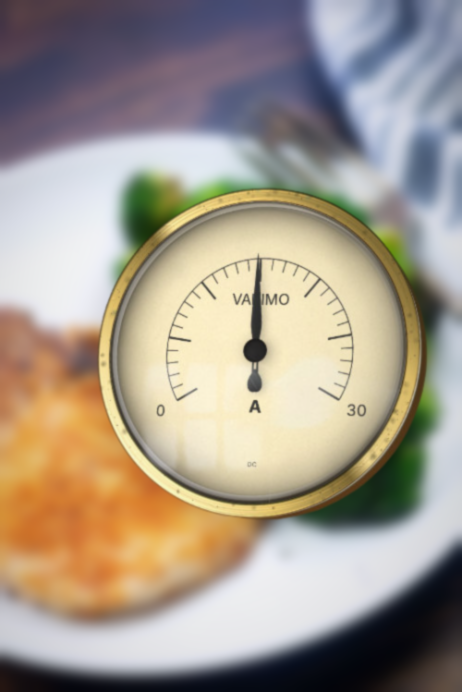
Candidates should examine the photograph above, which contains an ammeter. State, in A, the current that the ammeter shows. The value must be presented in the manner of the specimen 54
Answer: 15
